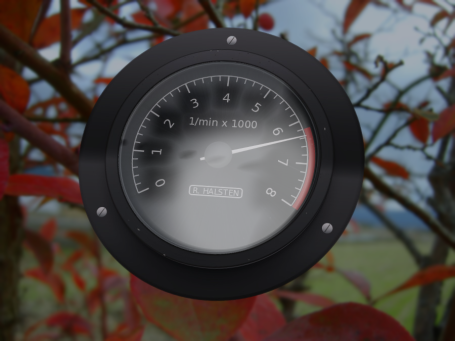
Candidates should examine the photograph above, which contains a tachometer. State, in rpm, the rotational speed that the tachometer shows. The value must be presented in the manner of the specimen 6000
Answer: 6400
